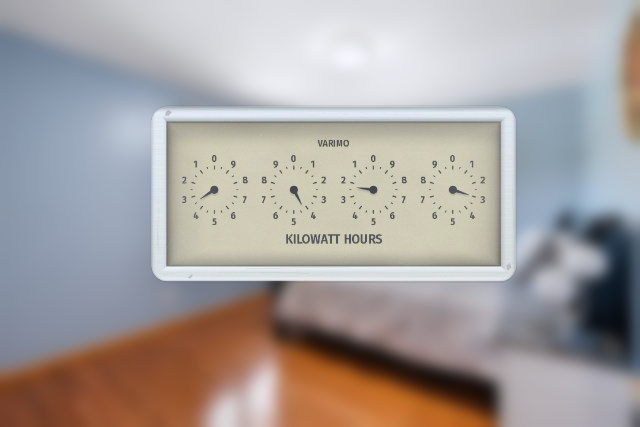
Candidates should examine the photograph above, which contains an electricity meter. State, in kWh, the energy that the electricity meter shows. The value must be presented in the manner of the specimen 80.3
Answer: 3423
